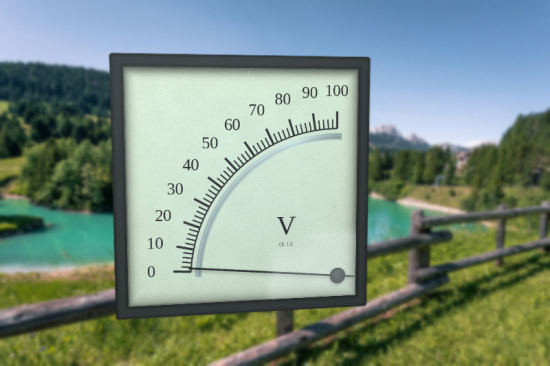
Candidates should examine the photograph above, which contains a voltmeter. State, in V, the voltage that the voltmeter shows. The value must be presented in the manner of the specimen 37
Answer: 2
